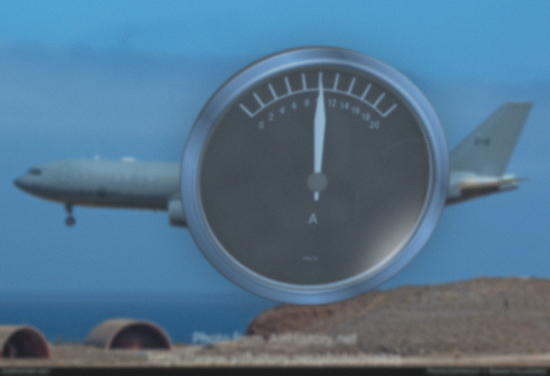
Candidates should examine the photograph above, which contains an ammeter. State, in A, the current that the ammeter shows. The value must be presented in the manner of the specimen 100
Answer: 10
